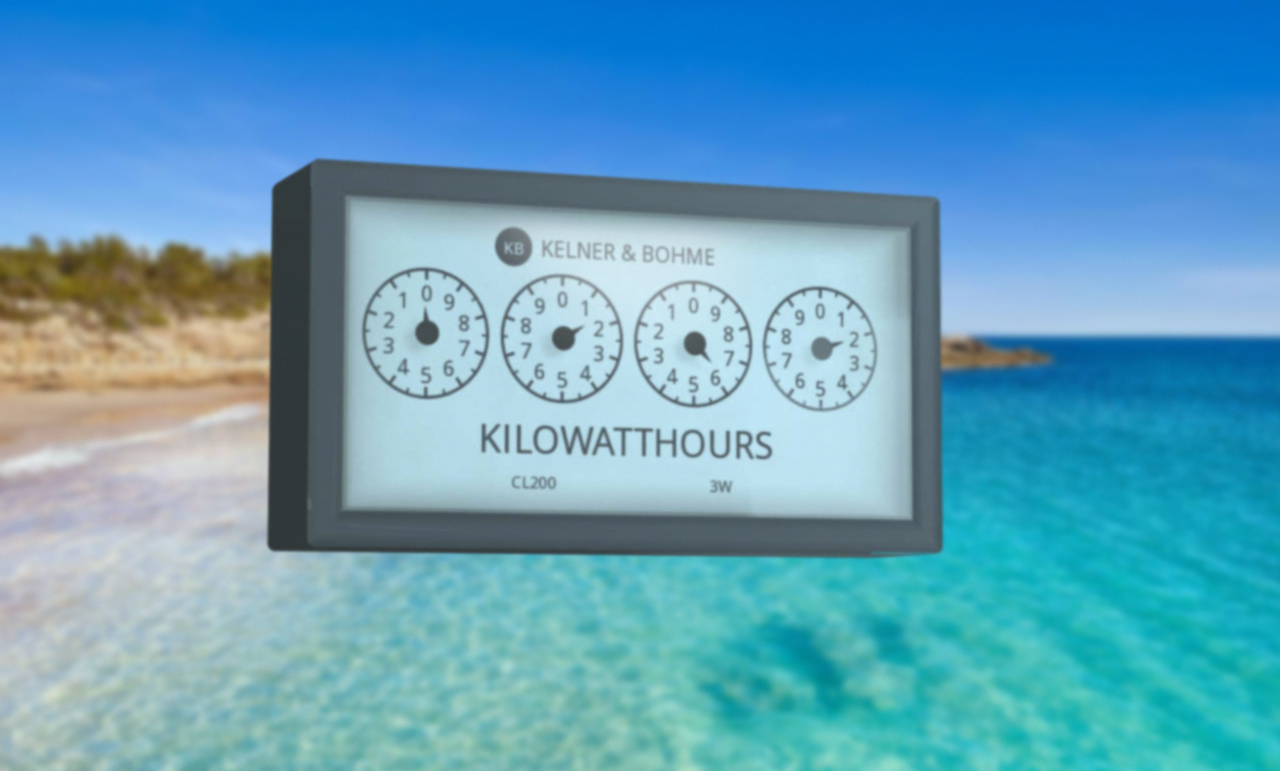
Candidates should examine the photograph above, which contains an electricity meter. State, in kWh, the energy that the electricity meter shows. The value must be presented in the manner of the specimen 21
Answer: 162
